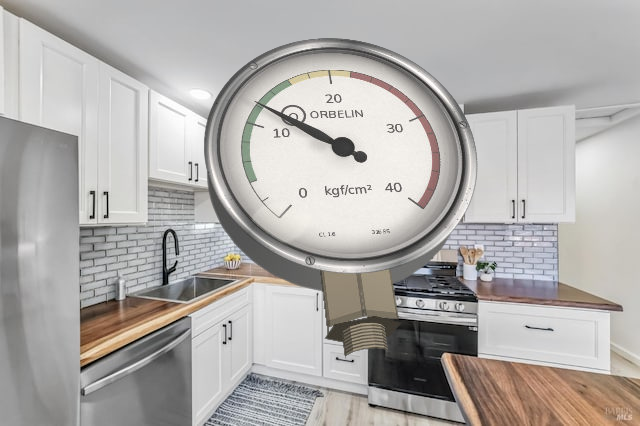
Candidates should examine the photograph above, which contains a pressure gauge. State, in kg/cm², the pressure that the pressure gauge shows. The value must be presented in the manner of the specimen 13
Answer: 12
